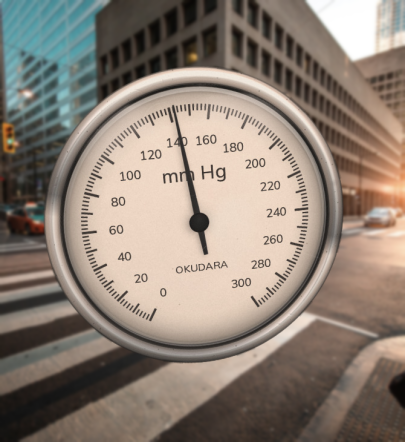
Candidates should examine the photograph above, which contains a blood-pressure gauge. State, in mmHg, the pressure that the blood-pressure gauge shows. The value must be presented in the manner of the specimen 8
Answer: 142
